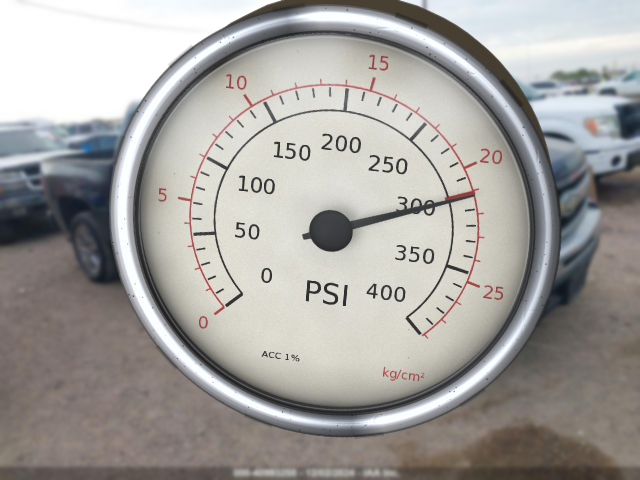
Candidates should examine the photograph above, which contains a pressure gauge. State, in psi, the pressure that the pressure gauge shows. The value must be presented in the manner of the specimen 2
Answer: 300
